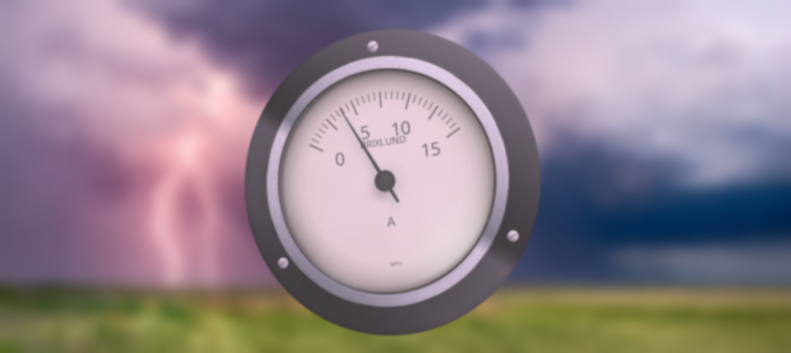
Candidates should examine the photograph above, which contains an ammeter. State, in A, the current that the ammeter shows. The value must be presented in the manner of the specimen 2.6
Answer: 4
